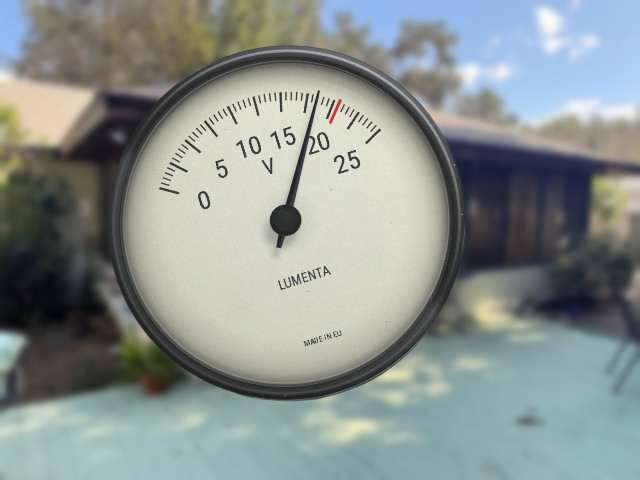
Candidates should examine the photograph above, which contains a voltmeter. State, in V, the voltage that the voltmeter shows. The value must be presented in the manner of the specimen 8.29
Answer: 18.5
